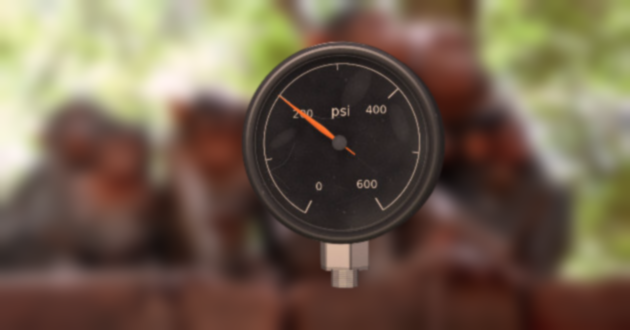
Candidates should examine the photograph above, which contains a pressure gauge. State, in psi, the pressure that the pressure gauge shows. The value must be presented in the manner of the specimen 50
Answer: 200
